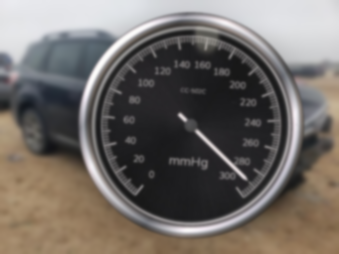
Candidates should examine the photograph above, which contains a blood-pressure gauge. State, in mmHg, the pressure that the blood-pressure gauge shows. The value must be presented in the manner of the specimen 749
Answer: 290
